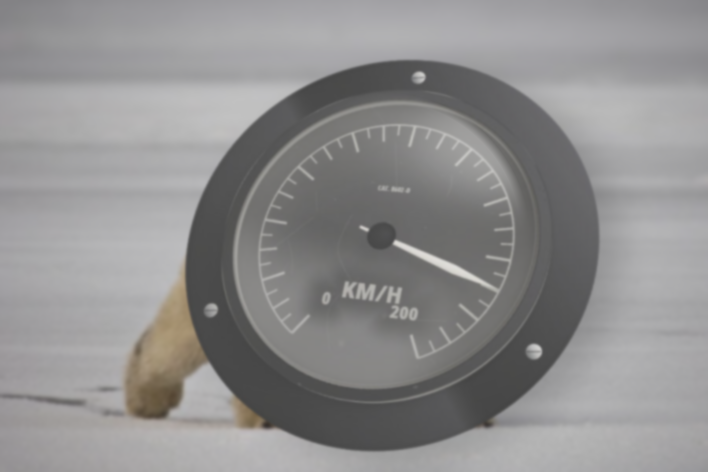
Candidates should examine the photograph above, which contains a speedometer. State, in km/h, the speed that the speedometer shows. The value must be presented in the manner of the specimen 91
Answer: 170
